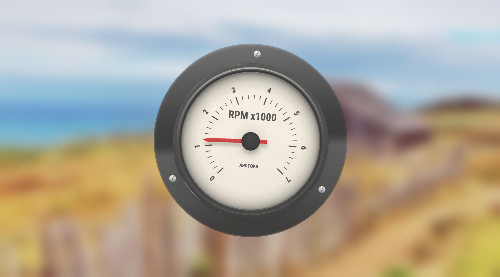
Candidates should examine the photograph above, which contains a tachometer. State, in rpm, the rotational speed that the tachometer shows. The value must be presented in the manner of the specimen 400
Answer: 1200
